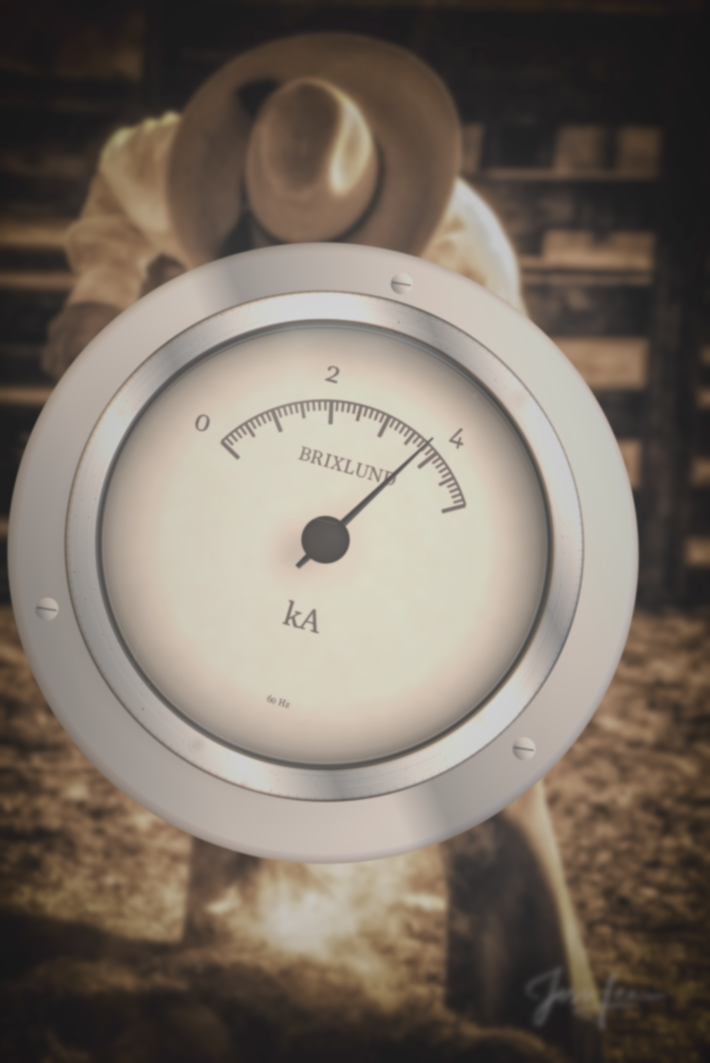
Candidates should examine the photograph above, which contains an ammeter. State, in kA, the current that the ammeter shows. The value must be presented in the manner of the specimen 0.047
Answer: 3.8
